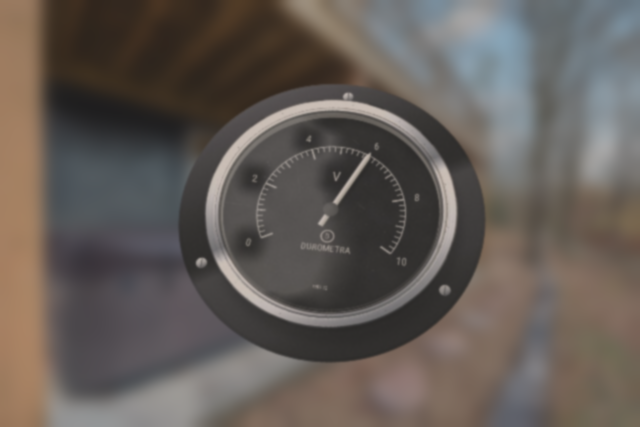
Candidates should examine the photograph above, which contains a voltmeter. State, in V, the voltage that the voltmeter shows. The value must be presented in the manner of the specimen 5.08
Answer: 6
